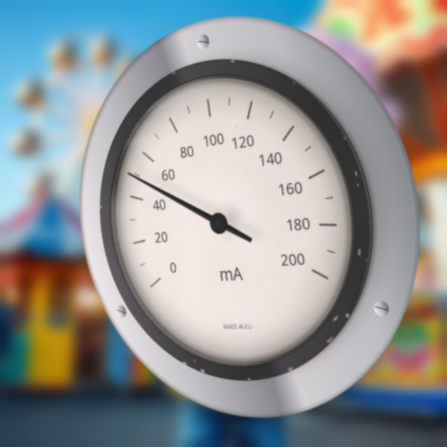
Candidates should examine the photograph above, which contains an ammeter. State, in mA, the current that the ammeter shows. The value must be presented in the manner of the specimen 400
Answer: 50
